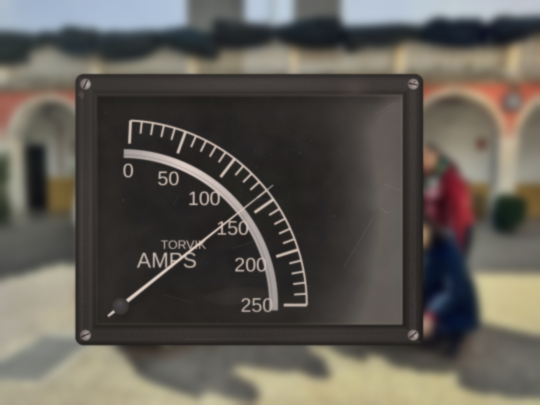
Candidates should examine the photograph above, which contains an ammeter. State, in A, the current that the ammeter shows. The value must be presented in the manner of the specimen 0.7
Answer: 140
